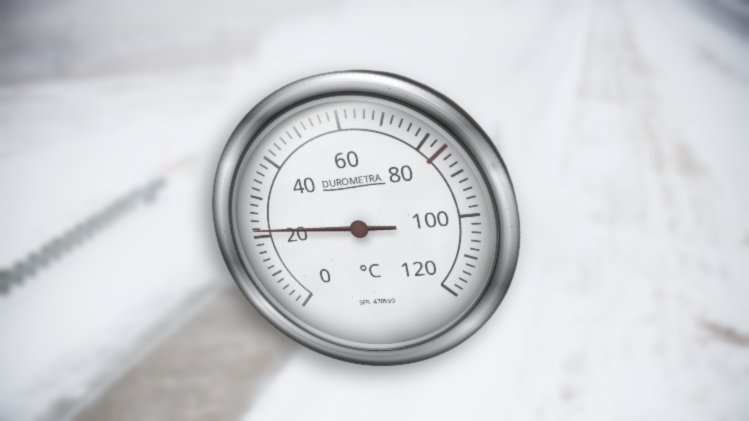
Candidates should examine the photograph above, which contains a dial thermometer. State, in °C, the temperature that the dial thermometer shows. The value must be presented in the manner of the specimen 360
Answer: 22
